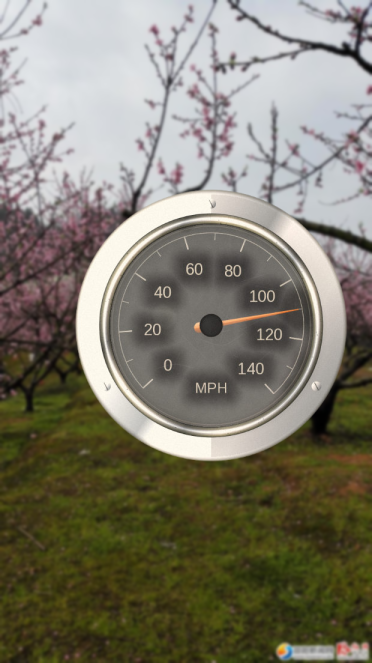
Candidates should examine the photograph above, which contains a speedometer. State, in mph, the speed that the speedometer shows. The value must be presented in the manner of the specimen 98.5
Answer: 110
